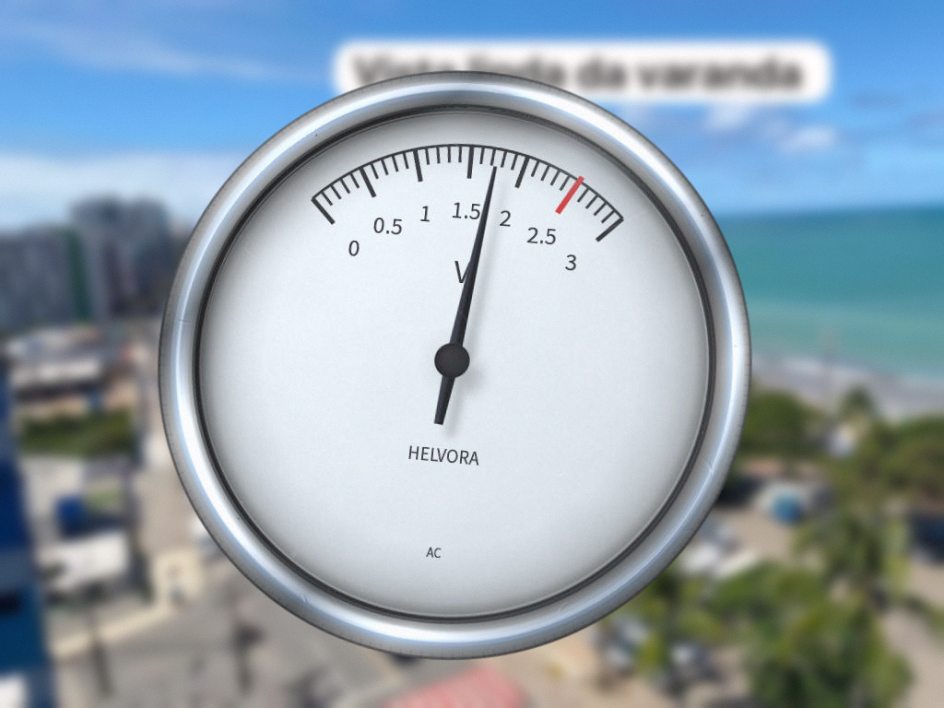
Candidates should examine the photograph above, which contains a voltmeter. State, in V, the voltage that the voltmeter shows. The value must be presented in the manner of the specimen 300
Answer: 1.75
